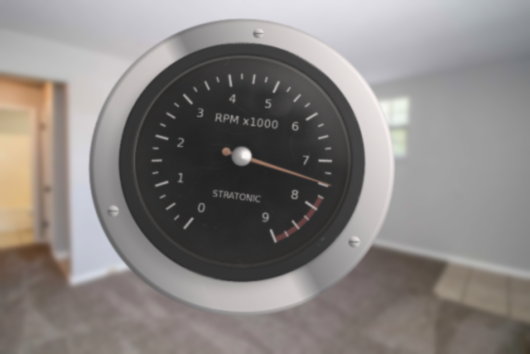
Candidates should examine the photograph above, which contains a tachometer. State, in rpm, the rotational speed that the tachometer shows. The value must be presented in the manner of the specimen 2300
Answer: 7500
